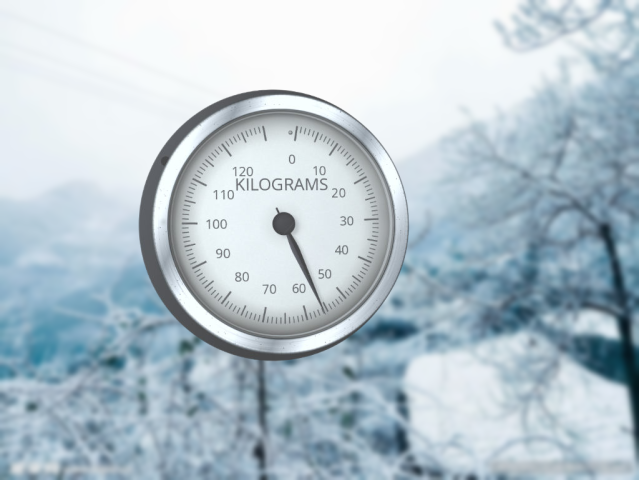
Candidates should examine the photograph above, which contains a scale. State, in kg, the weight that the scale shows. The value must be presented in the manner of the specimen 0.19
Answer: 56
